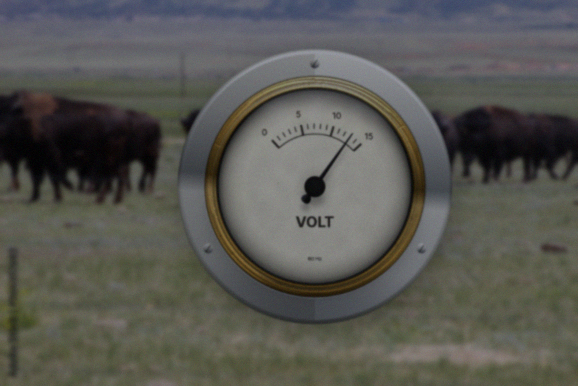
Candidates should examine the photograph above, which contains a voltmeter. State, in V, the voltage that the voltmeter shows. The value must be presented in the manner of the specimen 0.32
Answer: 13
